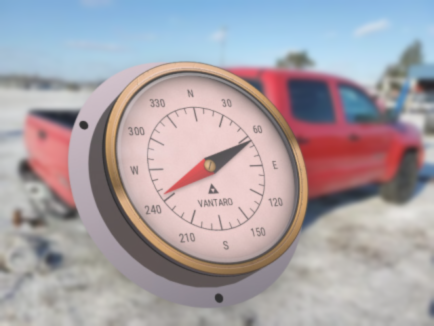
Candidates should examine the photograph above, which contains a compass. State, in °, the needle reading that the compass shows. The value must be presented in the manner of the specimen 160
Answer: 245
